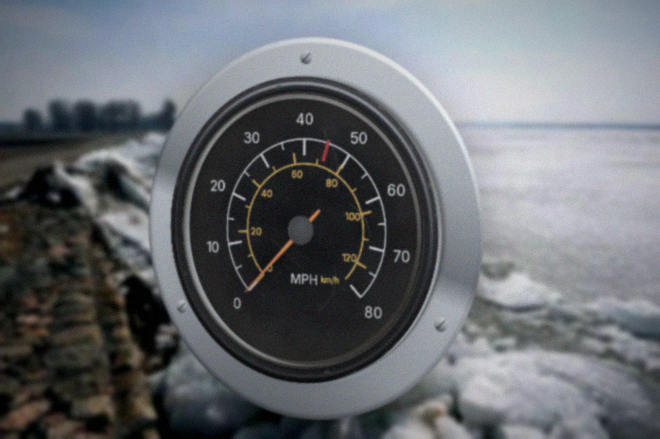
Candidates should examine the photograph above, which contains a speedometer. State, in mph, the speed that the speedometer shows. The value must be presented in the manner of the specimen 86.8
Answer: 0
